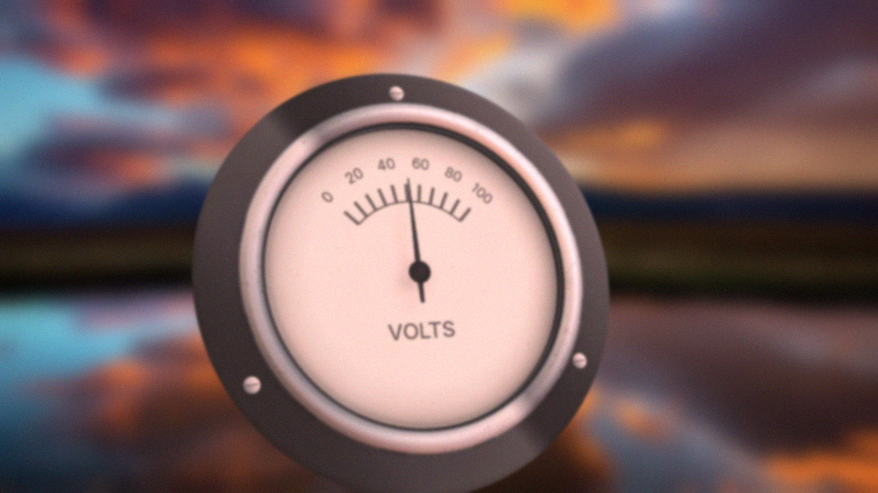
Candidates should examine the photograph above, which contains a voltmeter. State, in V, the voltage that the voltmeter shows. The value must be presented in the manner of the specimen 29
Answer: 50
